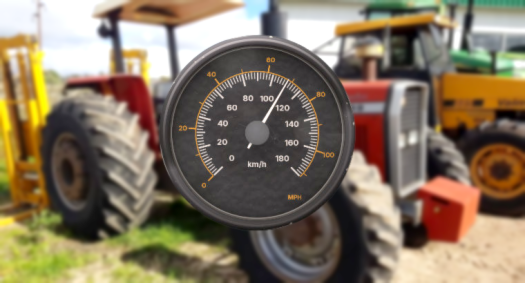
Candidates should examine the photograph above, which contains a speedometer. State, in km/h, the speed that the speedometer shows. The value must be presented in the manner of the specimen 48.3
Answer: 110
